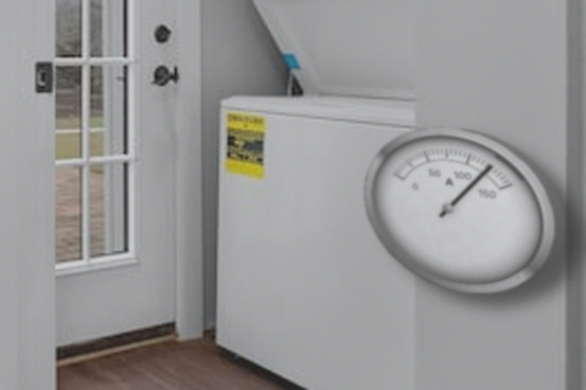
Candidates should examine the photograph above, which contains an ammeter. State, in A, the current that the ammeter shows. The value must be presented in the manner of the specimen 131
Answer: 125
